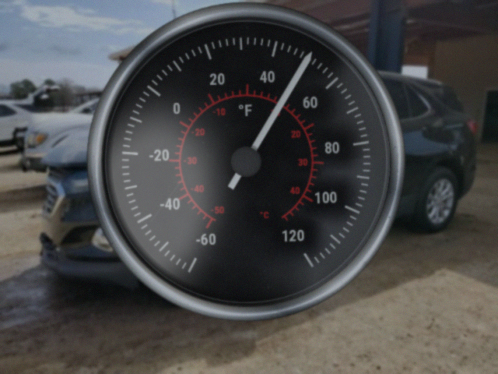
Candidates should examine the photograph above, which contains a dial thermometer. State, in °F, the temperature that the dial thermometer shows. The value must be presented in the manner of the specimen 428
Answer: 50
